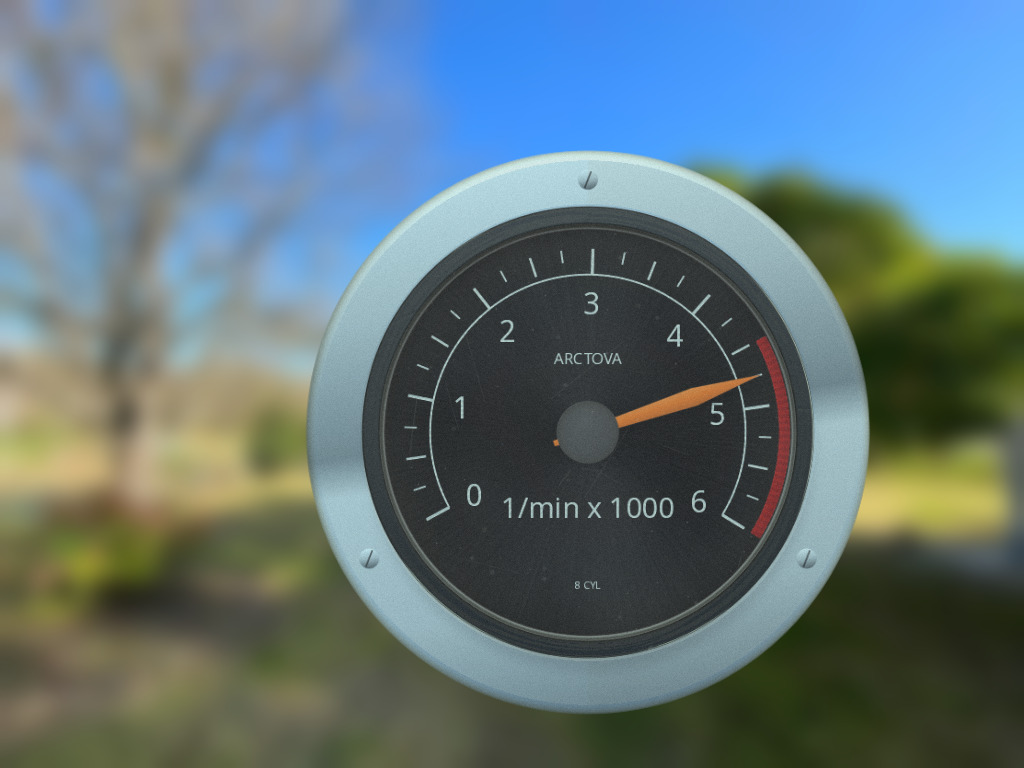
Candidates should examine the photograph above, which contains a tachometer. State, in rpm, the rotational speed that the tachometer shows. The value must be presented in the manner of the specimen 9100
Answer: 4750
